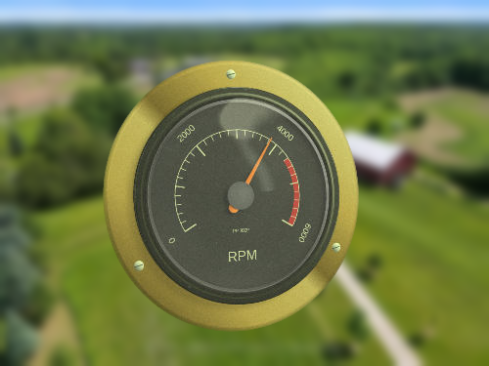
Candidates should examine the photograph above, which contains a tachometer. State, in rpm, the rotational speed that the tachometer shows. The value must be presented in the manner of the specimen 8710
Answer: 3800
